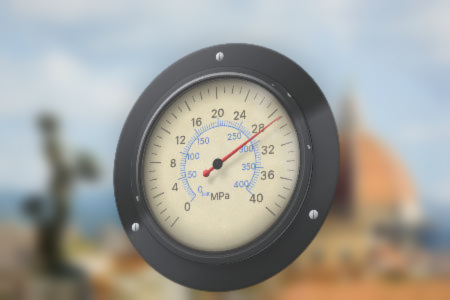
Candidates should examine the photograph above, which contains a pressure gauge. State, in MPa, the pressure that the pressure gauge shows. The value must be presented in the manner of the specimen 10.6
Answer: 29
